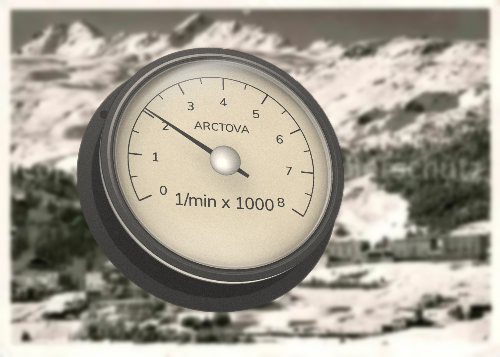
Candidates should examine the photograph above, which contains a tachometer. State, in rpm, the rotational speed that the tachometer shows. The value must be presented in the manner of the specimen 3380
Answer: 2000
